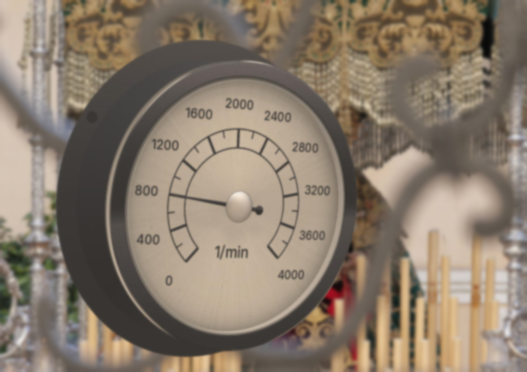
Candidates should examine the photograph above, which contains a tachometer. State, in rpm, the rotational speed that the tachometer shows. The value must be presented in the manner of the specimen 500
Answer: 800
